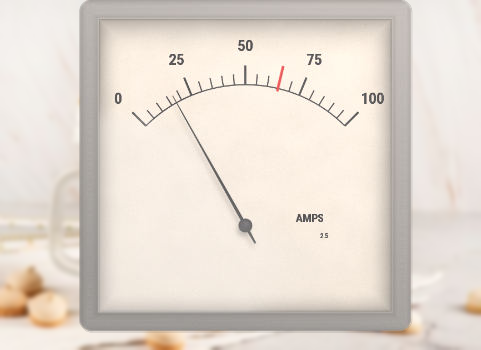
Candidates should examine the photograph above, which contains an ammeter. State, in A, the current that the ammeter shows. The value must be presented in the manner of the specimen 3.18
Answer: 17.5
